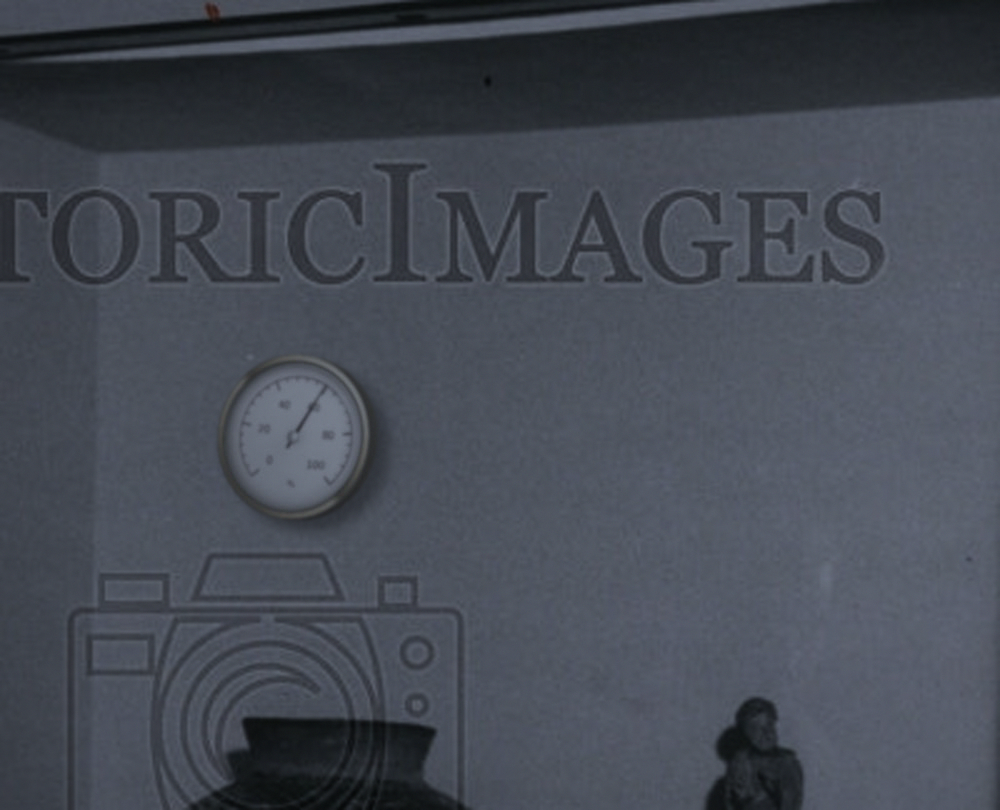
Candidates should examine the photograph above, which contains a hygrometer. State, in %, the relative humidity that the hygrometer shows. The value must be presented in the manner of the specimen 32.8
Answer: 60
